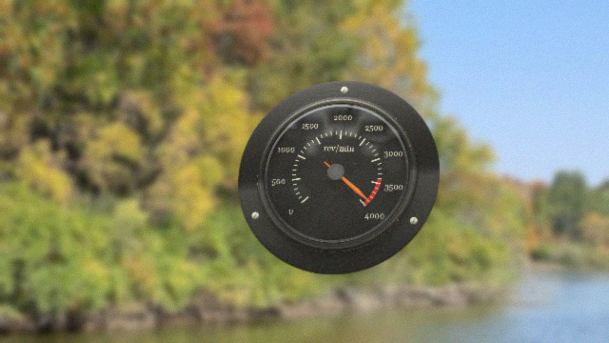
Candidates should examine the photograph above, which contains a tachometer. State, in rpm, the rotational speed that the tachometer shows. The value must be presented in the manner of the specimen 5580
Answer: 3900
